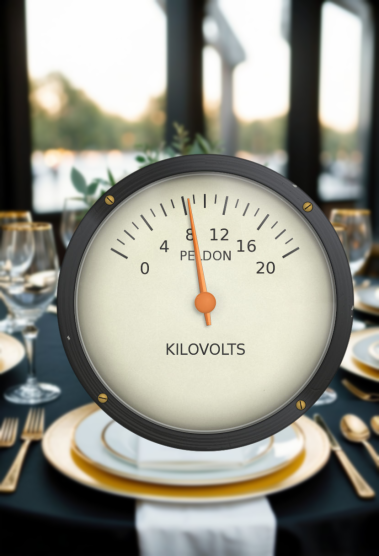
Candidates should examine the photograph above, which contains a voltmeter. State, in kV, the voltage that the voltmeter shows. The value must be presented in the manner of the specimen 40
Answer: 8.5
